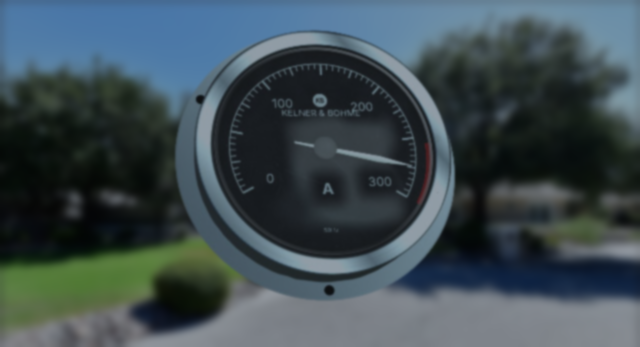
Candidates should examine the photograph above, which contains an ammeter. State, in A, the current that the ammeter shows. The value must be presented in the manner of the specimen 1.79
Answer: 275
